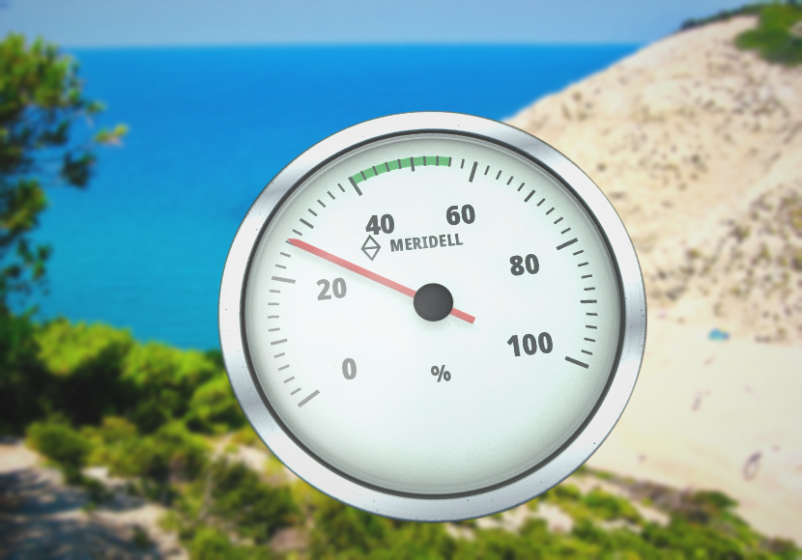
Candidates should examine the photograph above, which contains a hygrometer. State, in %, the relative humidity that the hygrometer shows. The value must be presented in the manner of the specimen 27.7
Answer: 26
